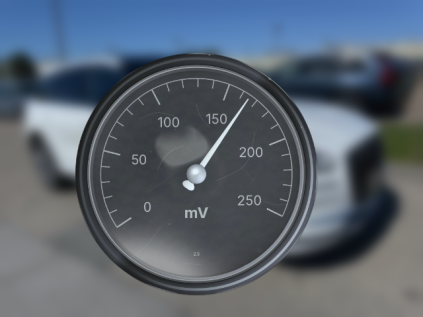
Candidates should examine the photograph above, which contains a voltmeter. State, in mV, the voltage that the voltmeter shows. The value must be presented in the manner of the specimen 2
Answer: 165
